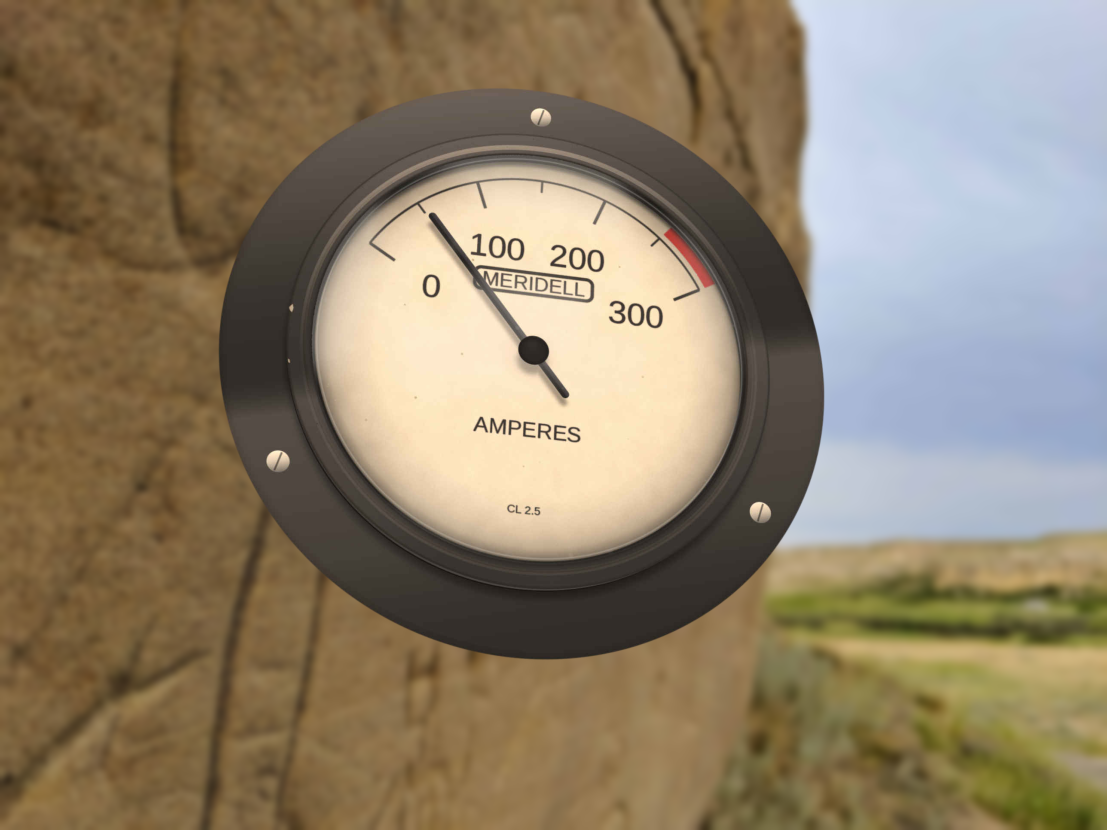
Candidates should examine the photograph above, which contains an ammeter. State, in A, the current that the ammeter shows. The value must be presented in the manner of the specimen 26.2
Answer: 50
